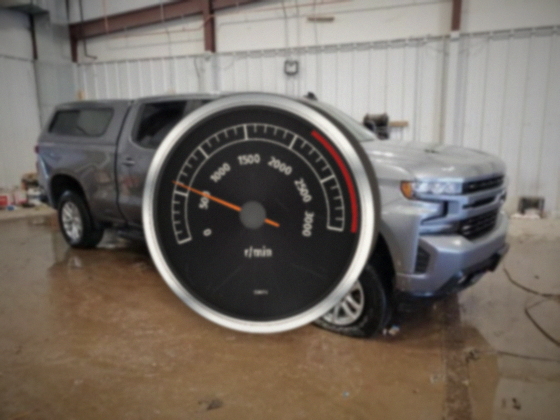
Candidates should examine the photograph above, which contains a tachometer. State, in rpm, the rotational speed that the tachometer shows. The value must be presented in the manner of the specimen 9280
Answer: 600
